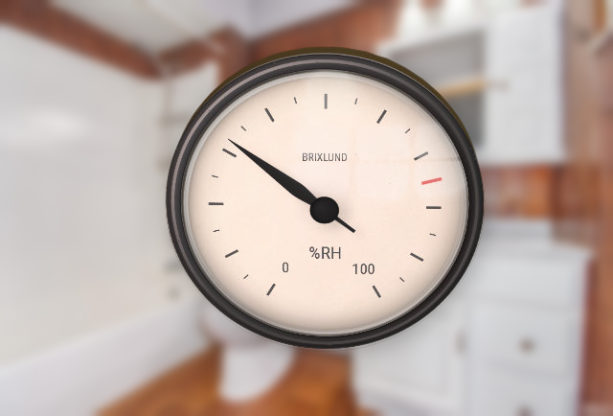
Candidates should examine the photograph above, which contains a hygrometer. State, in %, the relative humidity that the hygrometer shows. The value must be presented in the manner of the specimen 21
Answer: 32.5
